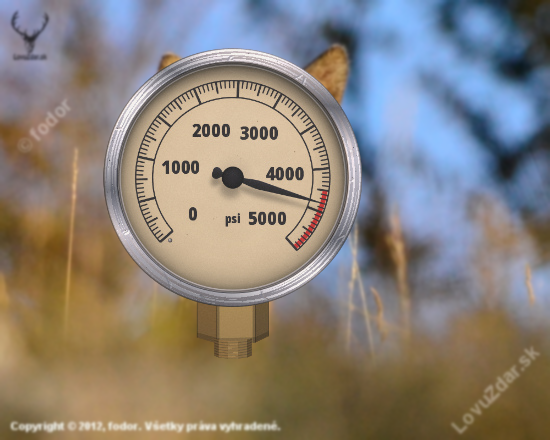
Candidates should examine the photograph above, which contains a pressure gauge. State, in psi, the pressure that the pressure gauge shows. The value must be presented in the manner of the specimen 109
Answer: 4400
